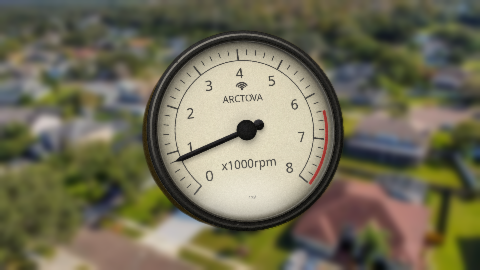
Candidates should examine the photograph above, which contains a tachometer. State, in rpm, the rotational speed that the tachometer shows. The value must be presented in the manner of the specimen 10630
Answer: 800
